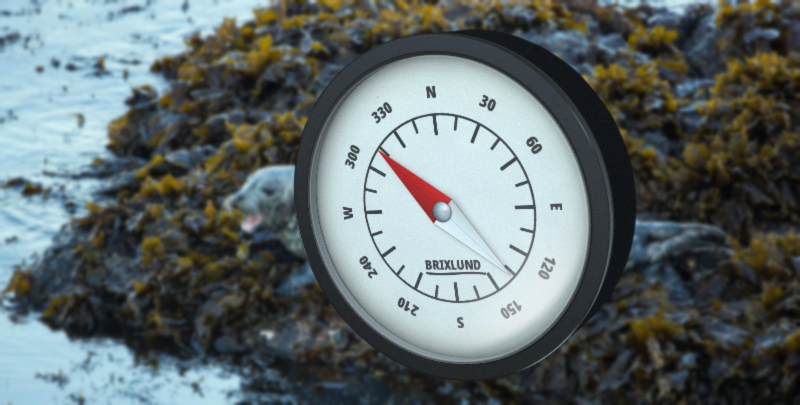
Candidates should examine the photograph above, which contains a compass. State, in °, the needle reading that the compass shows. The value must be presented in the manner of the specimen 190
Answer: 315
